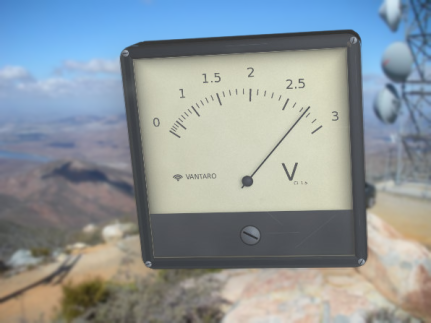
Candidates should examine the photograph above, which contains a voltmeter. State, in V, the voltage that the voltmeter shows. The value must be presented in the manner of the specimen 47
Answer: 2.75
